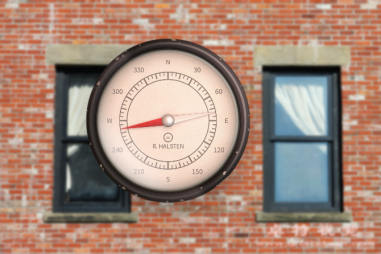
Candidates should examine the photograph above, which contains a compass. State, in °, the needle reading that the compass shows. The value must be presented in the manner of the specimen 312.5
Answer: 260
